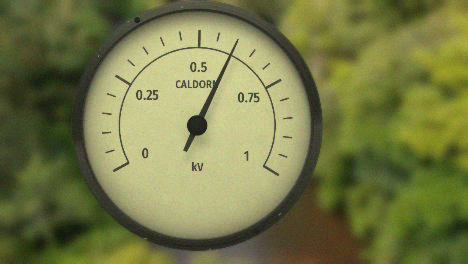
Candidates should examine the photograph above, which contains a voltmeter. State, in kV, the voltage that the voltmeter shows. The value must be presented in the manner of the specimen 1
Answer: 0.6
